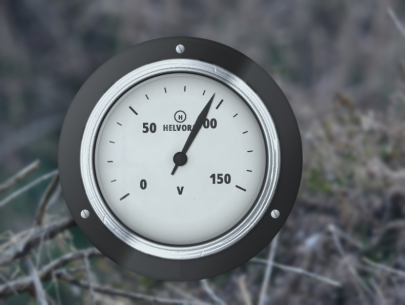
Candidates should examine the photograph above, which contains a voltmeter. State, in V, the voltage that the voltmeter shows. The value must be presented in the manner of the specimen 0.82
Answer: 95
